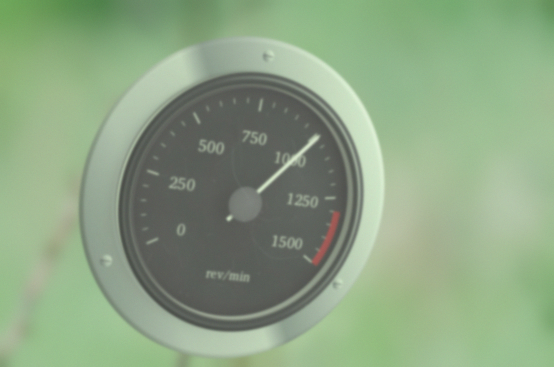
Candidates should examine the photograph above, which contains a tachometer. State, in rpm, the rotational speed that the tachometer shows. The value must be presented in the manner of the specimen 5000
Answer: 1000
